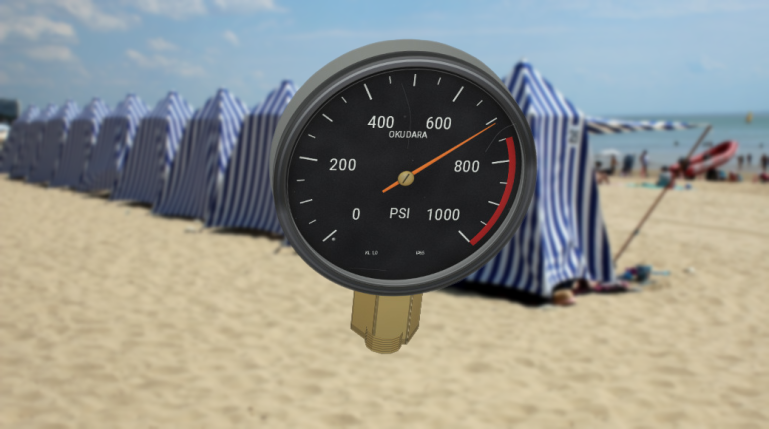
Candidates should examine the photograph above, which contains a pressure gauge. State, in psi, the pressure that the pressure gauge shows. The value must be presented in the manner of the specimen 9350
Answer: 700
